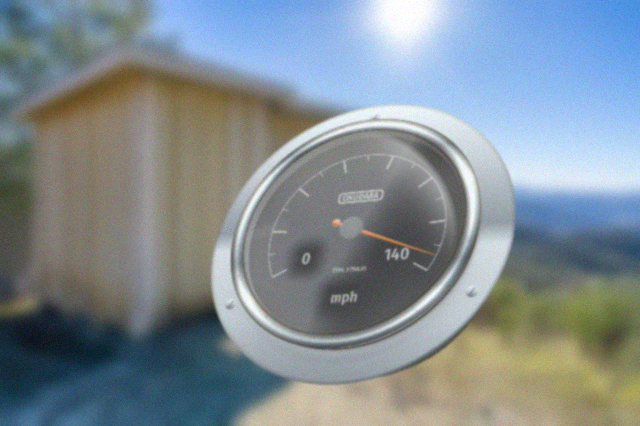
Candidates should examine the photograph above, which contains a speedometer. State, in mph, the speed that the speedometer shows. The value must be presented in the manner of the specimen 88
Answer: 135
